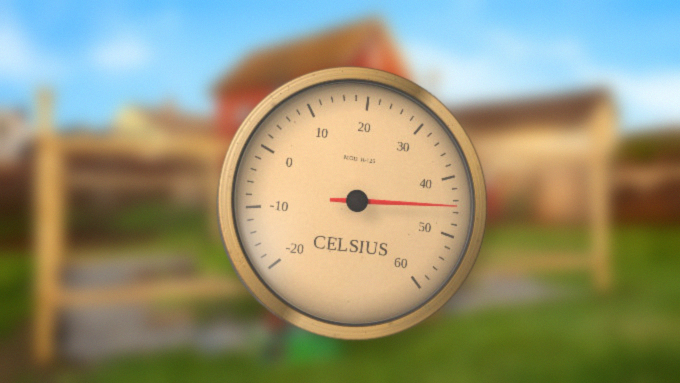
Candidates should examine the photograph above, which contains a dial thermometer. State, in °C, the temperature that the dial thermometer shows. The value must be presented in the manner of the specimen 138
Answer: 45
